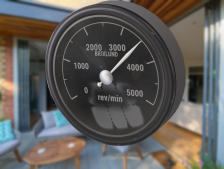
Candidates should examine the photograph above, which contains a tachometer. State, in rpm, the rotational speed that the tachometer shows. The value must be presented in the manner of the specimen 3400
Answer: 3500
